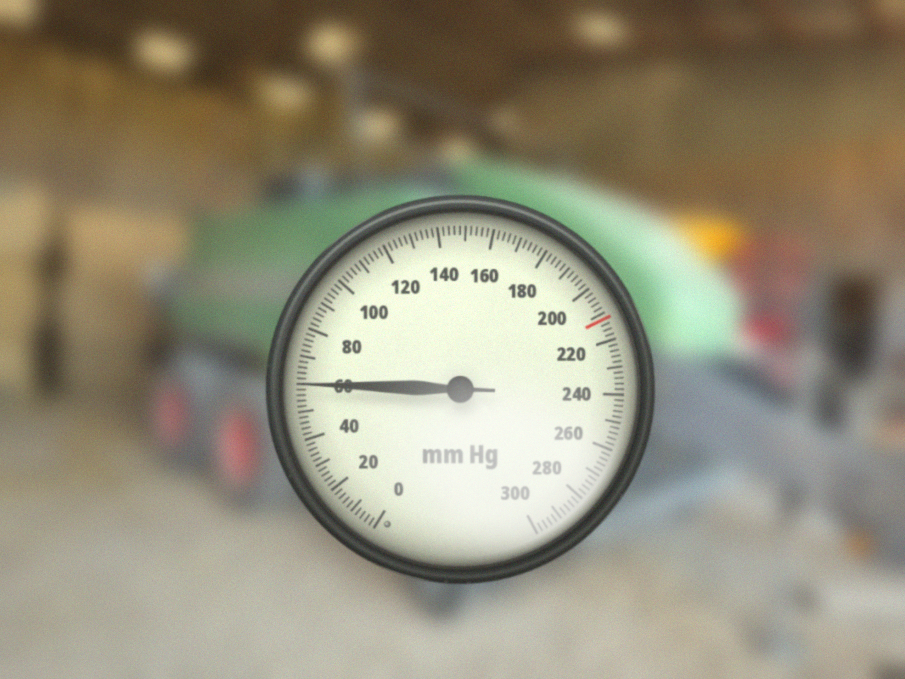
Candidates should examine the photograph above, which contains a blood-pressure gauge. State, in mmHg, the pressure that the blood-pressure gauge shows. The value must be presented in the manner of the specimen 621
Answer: 60
